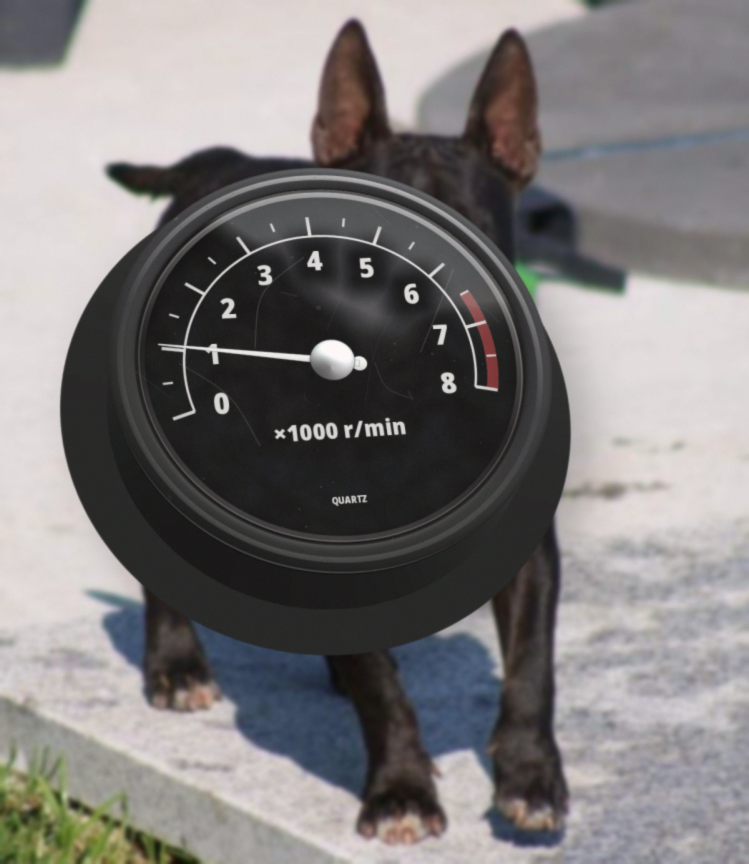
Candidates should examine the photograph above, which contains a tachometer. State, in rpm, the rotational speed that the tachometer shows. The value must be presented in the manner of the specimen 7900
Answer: 1000
